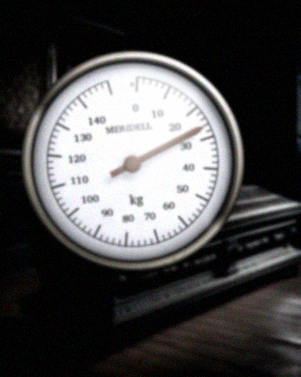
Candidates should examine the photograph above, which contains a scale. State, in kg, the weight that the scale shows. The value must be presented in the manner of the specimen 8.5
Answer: 26
